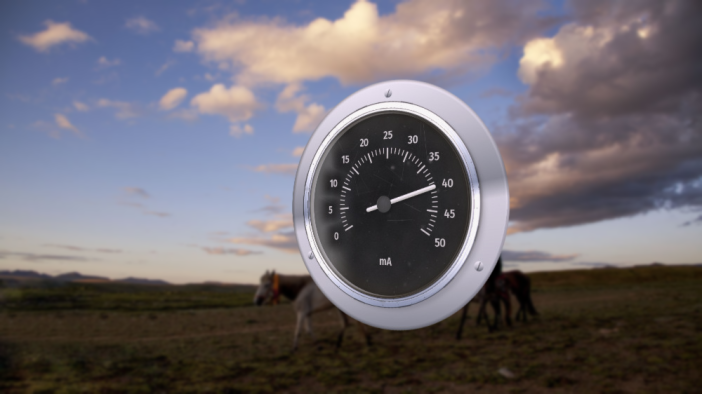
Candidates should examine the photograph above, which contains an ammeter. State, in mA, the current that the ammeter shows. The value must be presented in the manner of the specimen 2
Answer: 40
